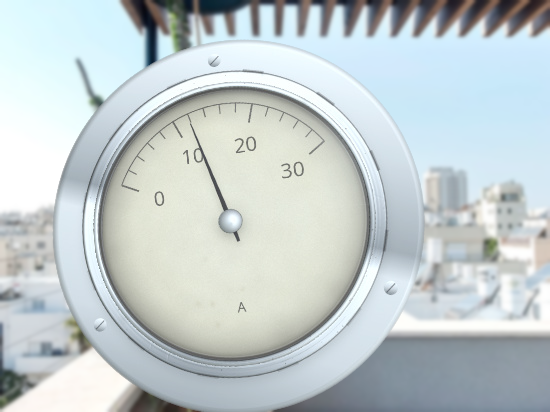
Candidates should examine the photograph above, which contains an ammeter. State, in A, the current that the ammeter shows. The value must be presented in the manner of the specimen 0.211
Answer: 12
